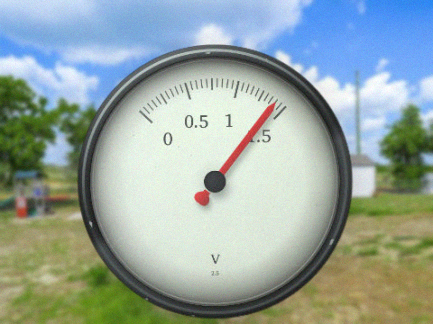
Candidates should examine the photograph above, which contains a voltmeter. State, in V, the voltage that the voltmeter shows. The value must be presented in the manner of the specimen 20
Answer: 1.4
